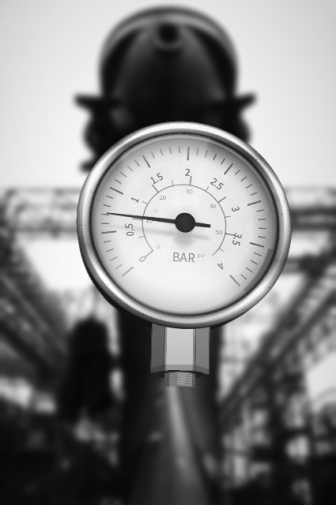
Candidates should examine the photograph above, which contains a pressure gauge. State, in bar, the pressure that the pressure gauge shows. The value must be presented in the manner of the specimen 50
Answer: 0.7
